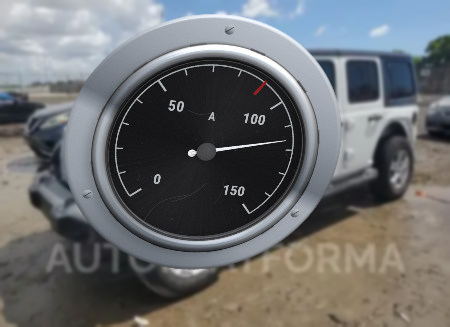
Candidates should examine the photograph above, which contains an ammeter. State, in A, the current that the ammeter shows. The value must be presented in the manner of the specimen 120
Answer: 115
